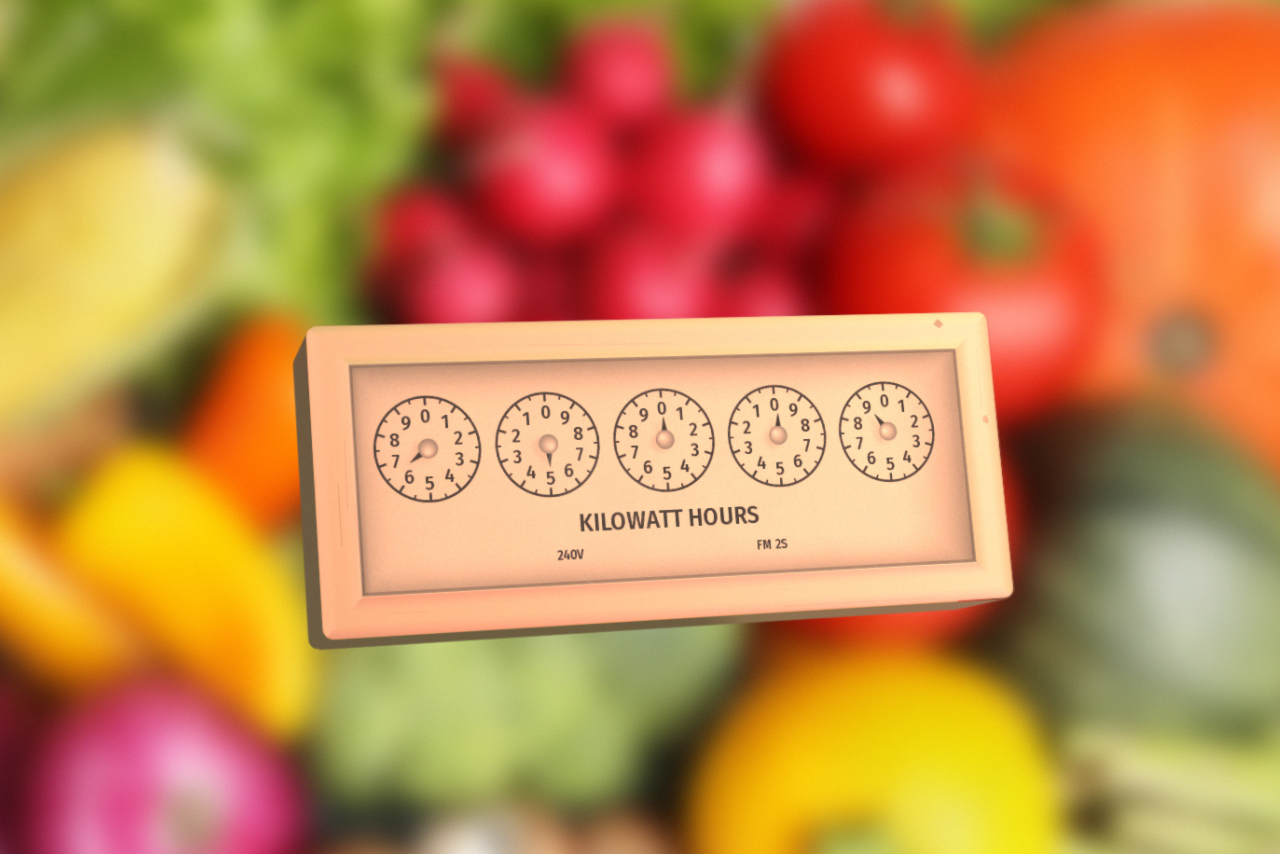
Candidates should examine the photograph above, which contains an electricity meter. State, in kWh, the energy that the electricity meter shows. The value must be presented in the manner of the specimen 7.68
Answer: 64999
